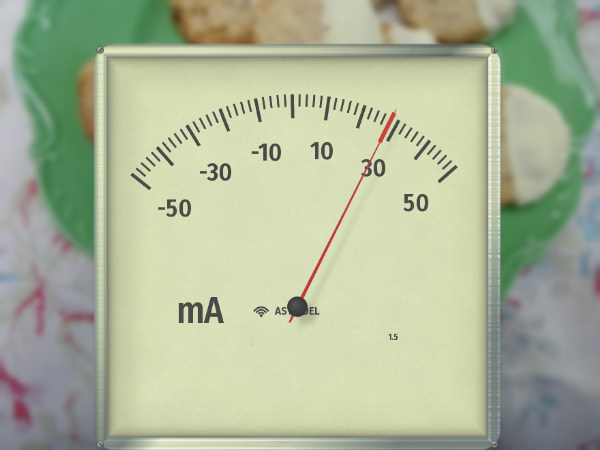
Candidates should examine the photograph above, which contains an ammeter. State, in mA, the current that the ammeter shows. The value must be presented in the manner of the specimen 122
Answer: 28
